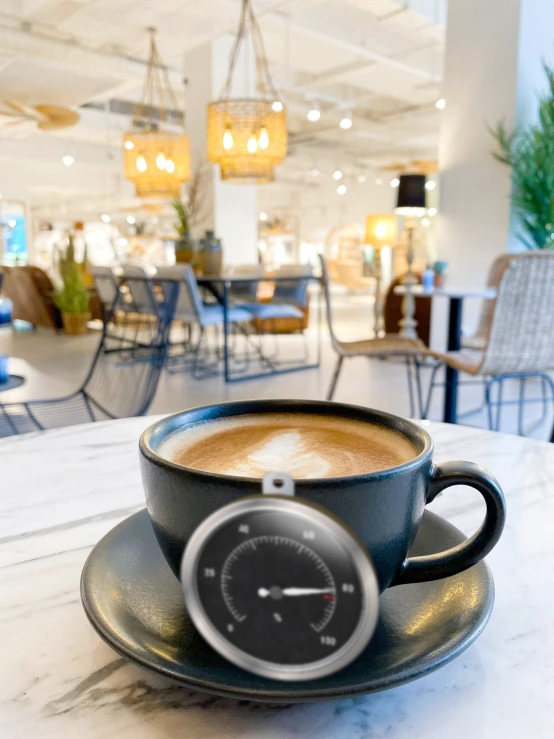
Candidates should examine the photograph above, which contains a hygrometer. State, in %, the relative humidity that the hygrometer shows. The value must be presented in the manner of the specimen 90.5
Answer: 80
